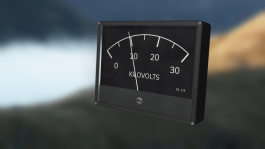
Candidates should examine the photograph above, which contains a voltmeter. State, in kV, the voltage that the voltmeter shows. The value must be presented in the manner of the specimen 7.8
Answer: 10
